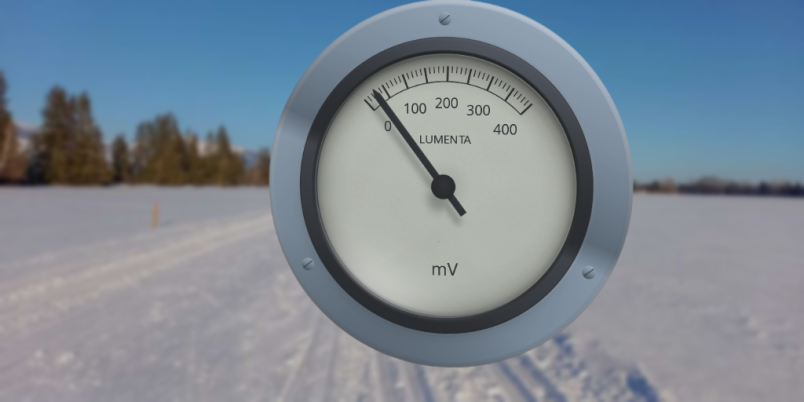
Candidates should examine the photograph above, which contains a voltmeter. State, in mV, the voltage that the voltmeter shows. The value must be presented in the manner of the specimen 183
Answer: 30
